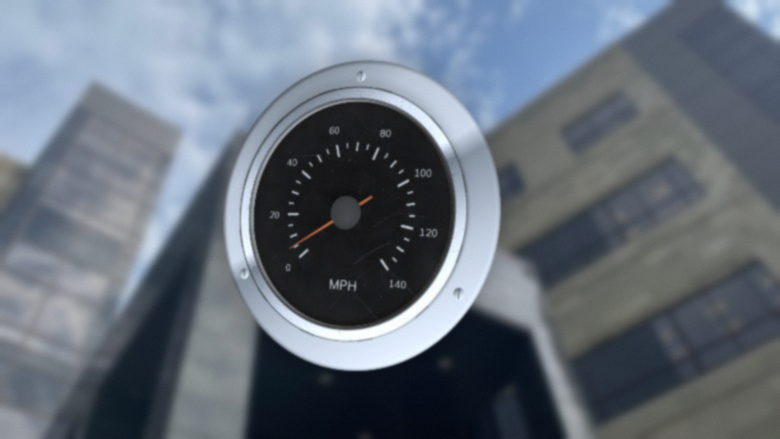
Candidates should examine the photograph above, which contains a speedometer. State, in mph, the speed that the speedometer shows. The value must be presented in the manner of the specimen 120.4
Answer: 5
